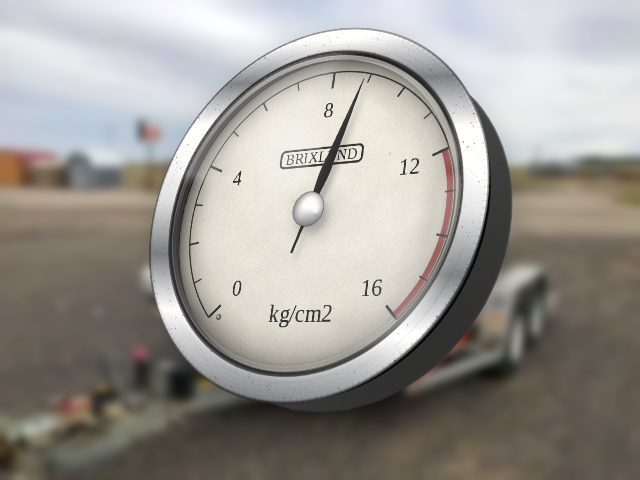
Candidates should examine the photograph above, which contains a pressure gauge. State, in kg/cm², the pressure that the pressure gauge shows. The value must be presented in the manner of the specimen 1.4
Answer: 9
